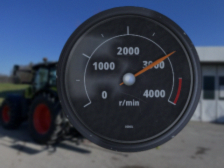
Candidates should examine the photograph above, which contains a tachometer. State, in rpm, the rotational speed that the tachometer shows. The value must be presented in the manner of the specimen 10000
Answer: 3000
